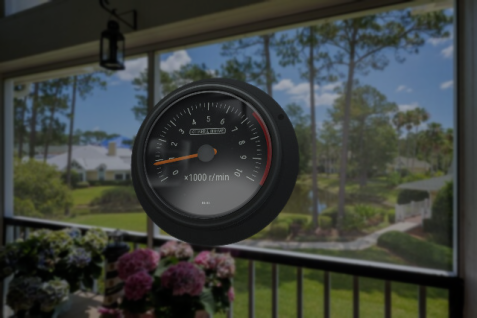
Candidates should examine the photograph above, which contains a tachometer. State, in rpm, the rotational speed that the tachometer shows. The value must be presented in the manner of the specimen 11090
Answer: 800
